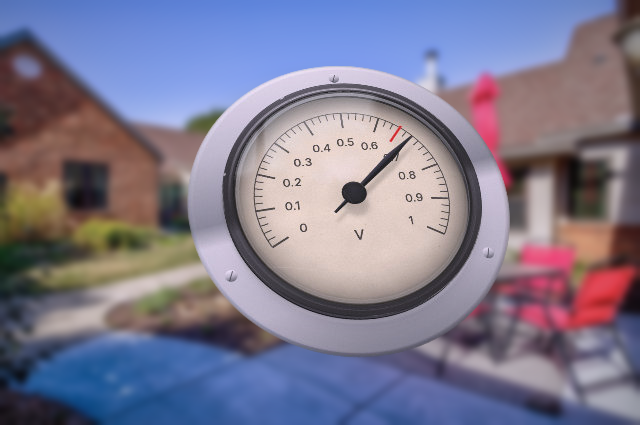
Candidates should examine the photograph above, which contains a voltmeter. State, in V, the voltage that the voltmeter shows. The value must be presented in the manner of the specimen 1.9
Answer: 0.7
